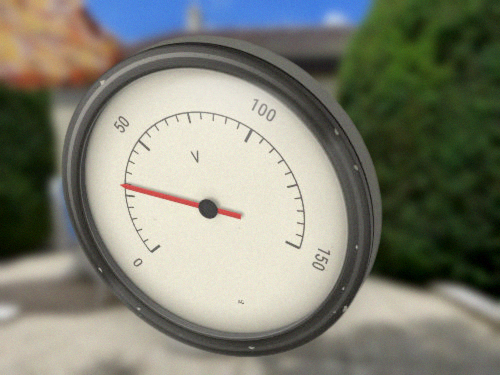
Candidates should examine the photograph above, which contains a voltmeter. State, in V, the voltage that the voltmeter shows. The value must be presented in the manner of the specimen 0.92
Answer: 30
